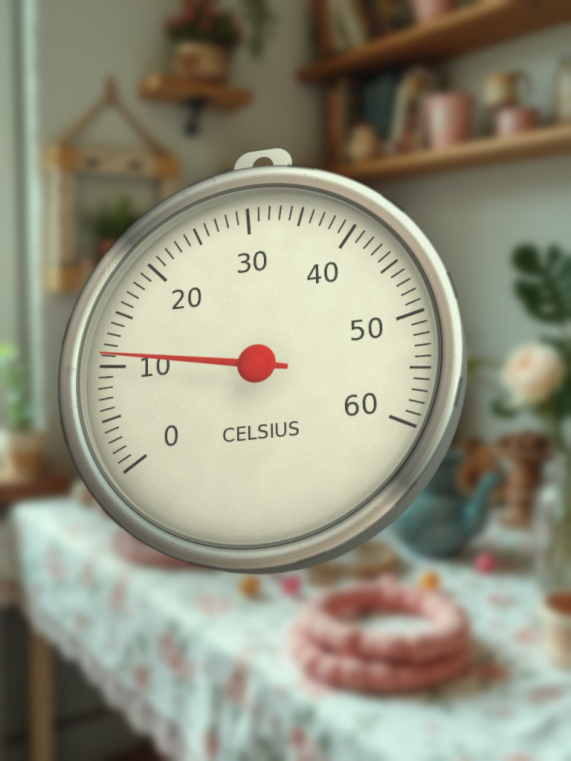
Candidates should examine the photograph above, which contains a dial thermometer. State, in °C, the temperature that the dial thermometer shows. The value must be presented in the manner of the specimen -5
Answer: 11
